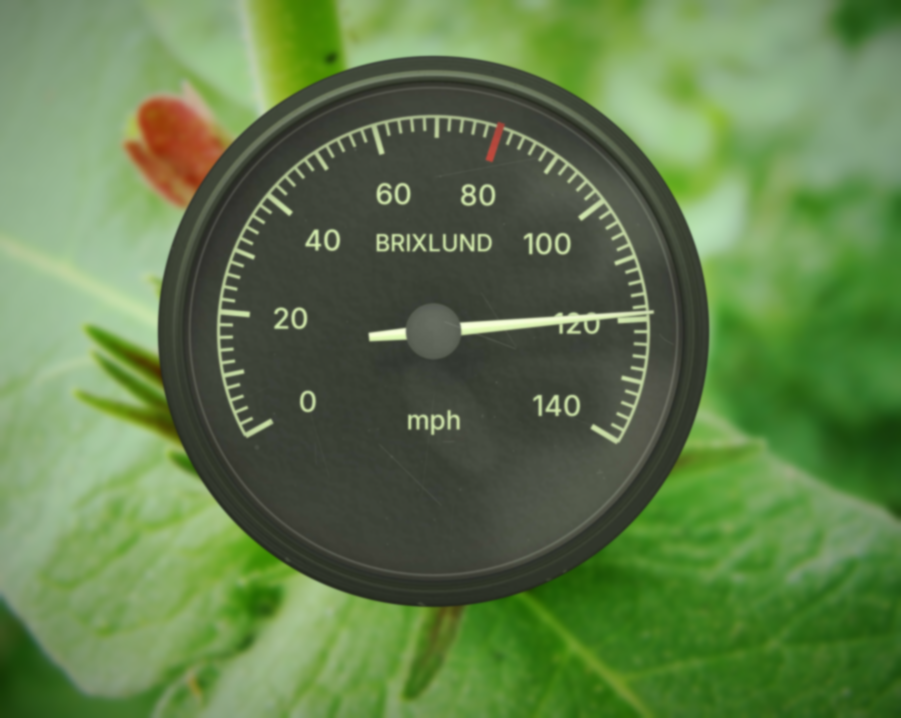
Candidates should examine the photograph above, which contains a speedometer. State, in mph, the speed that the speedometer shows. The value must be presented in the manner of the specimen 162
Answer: 119
